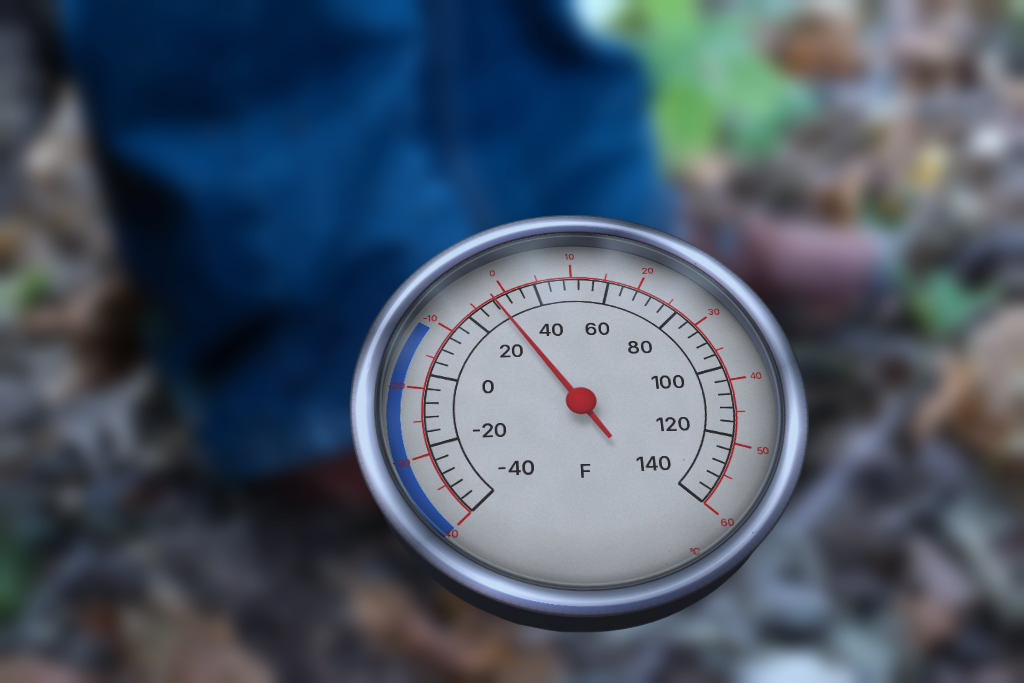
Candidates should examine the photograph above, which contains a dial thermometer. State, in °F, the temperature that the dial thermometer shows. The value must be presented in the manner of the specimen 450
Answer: 28
